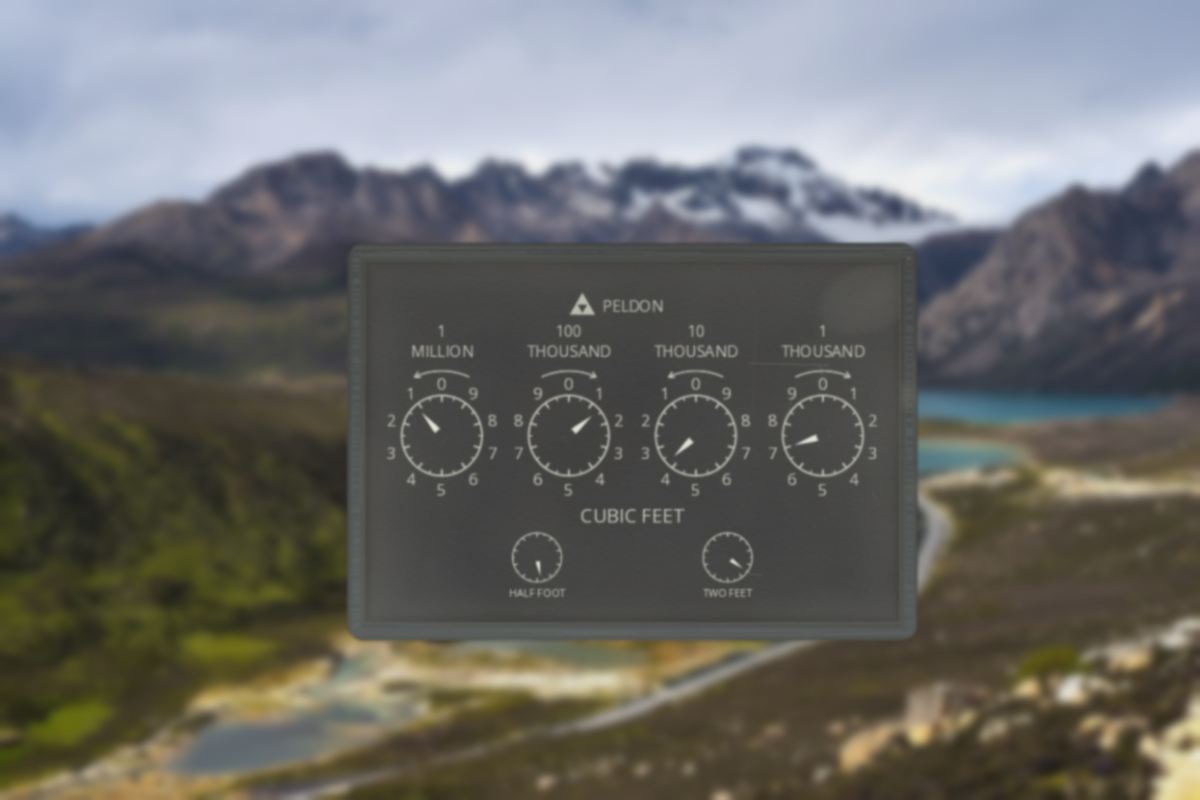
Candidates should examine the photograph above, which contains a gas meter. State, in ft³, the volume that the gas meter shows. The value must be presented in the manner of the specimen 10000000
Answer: 113700
